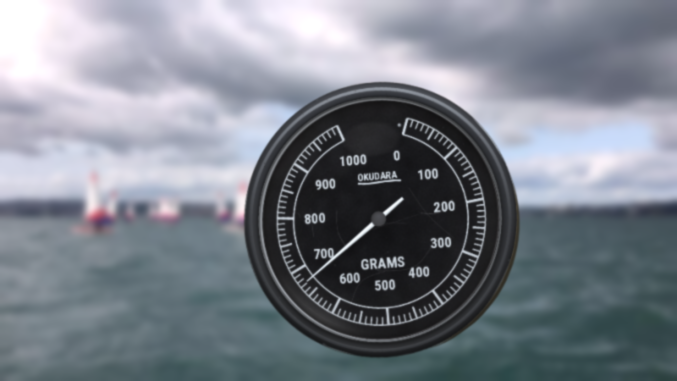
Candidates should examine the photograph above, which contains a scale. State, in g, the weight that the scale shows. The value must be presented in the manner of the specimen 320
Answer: 670
